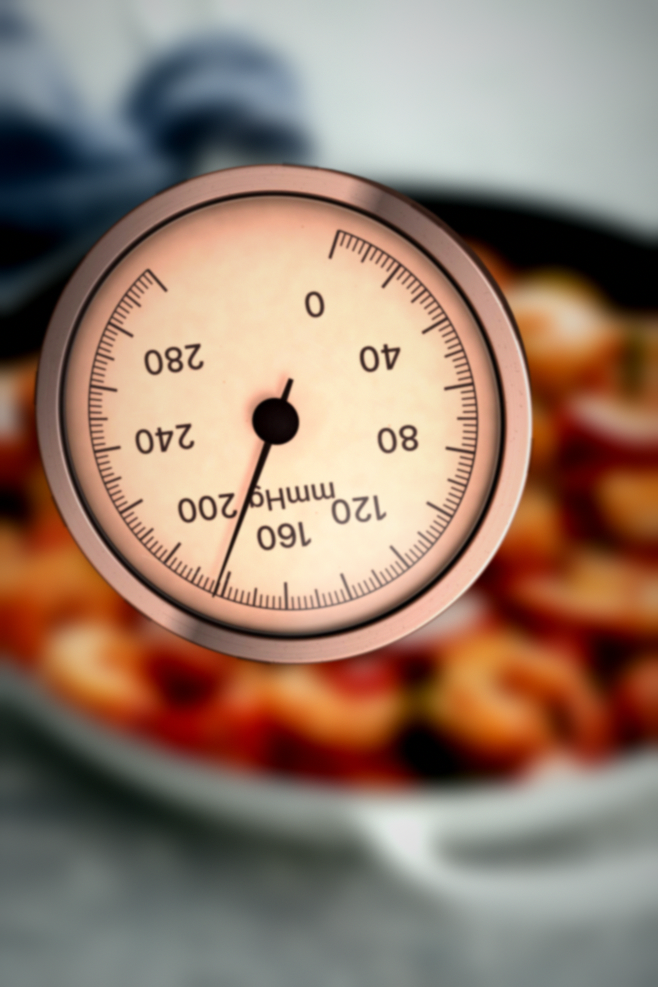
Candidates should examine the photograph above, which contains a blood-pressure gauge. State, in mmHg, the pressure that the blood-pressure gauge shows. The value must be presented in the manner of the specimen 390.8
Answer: 182
